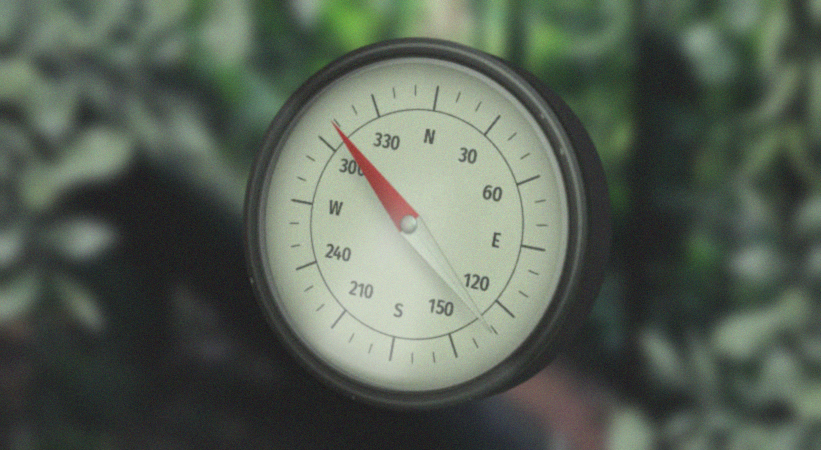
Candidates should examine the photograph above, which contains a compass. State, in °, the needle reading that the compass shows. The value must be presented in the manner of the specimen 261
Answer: 310
